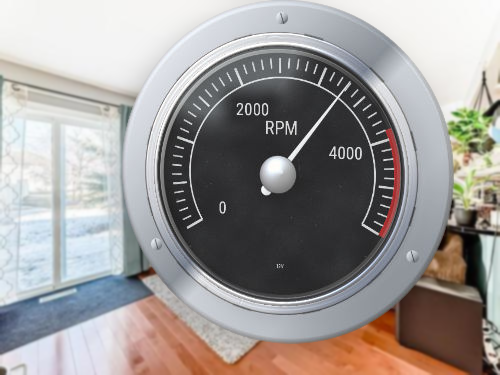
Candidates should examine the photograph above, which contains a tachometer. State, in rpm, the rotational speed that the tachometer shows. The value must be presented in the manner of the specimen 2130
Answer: 3300
